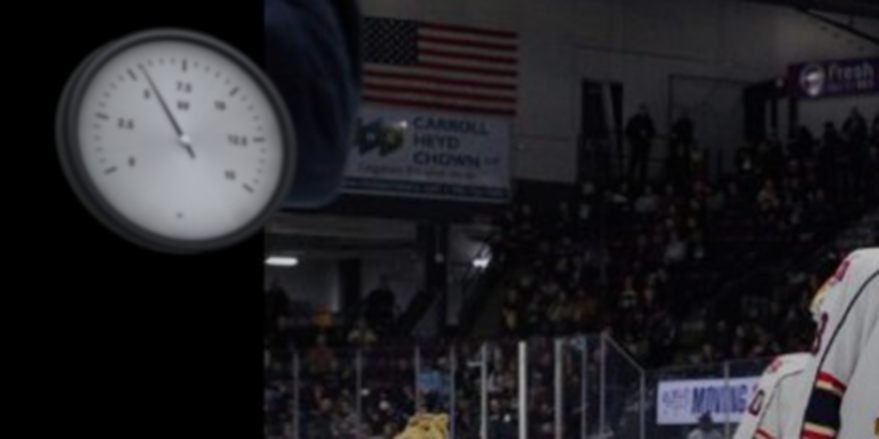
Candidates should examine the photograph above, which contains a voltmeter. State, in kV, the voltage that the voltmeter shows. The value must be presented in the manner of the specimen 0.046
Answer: 5.5
